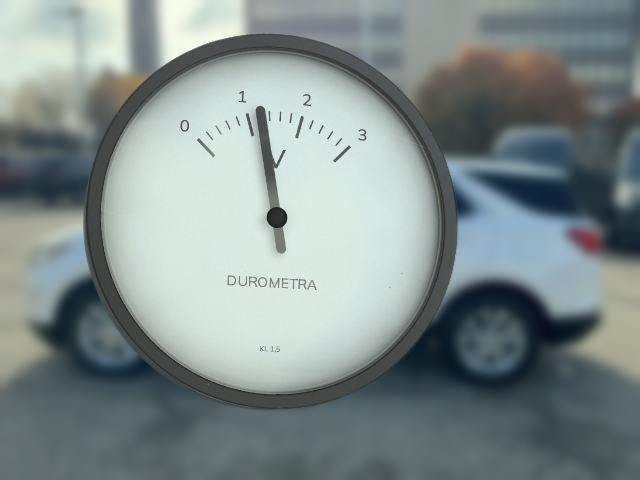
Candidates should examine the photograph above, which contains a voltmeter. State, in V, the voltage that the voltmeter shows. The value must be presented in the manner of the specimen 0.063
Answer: 1.2
